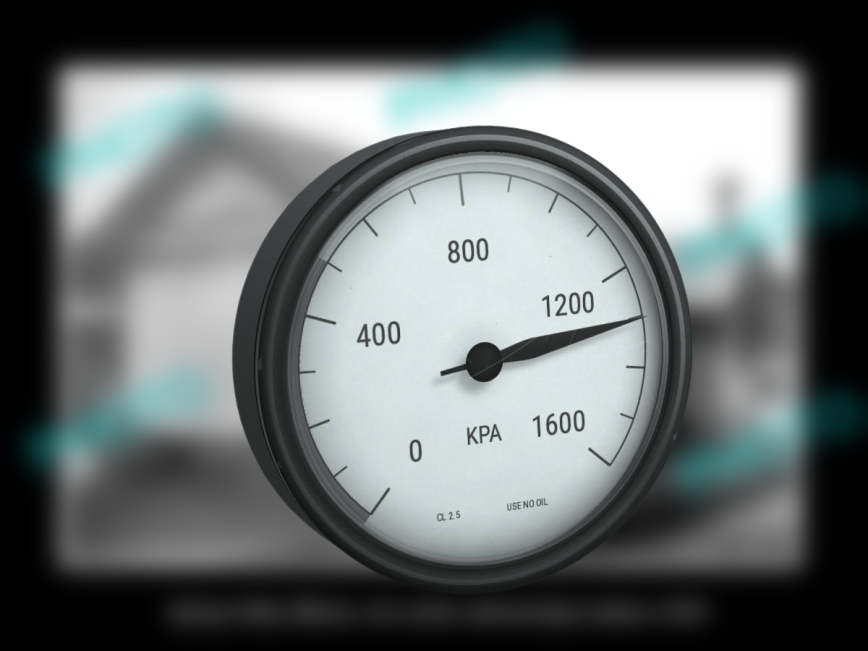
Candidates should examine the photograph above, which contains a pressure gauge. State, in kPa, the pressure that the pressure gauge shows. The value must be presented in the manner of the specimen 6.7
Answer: 1300
